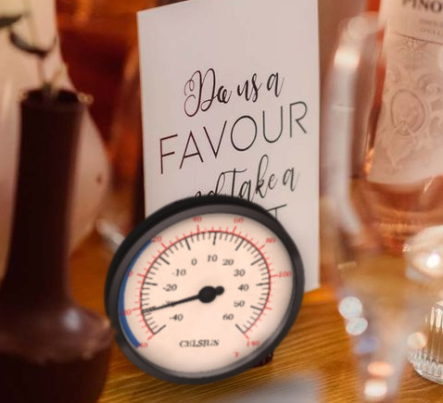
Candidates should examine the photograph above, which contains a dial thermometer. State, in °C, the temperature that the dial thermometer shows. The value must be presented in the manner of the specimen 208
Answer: -30
